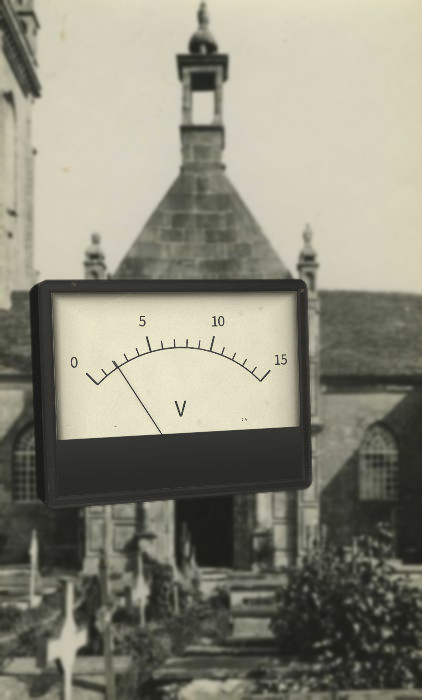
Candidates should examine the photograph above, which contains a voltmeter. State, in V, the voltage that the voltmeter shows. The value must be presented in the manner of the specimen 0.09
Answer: 2
